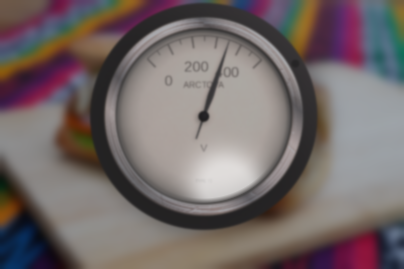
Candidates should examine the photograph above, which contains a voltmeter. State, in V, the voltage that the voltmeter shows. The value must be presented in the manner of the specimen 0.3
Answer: 350
